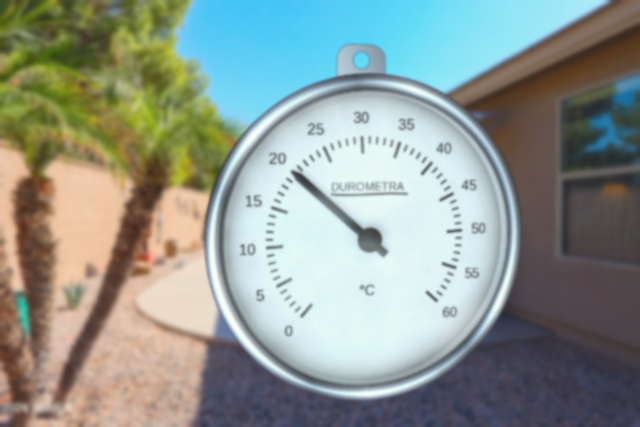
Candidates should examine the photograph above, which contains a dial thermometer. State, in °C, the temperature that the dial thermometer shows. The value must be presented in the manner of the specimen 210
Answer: 20
